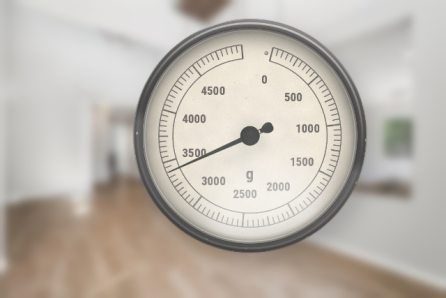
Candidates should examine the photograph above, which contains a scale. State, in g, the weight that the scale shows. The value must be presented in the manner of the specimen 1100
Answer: 3400
